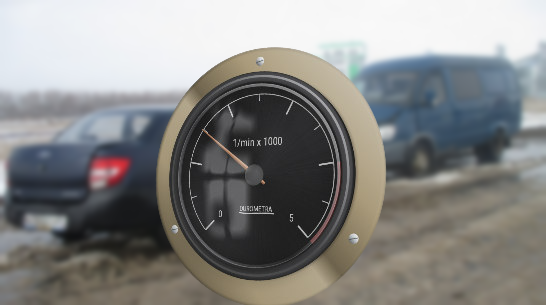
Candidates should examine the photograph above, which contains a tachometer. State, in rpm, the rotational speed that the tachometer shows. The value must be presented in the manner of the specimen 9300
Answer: 1500
